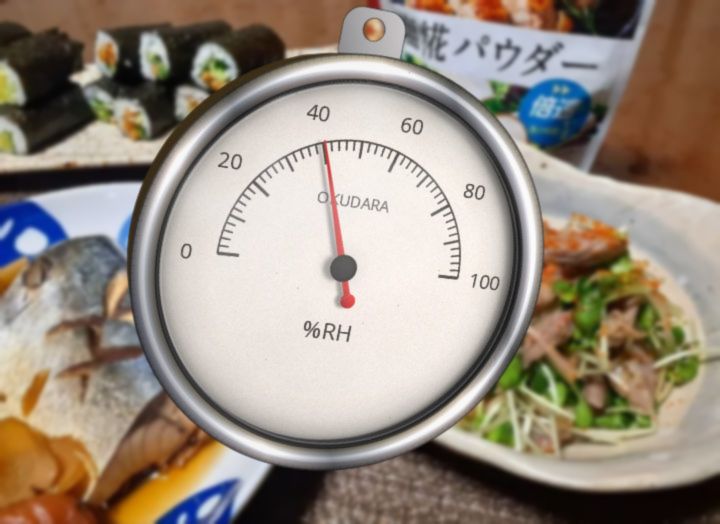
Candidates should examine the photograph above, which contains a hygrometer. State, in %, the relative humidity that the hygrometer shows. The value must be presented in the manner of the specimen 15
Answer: 40
